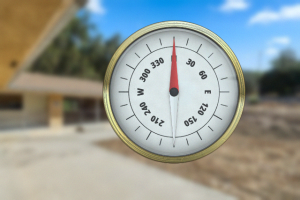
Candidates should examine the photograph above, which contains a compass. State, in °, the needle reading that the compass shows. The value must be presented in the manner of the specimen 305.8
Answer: 0
